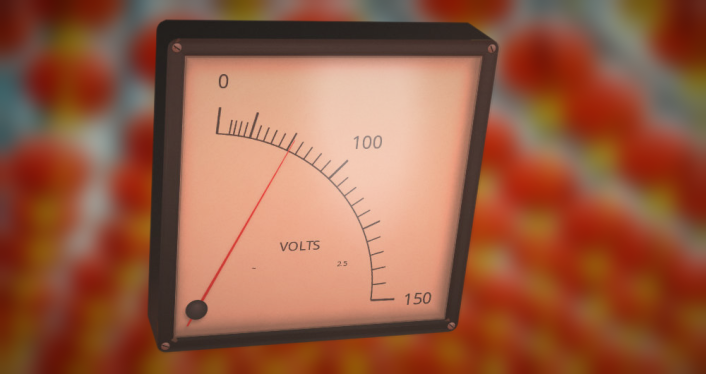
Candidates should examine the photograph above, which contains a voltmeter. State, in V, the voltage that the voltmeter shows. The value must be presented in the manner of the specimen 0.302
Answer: 75
